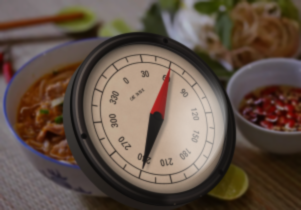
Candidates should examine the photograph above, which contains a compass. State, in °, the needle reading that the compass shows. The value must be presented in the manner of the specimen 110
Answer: 60
